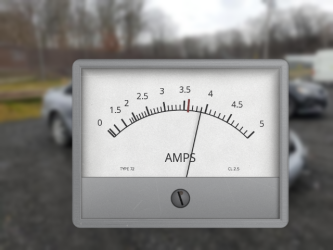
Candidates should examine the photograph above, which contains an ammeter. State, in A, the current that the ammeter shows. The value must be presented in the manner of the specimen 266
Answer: 3.9
